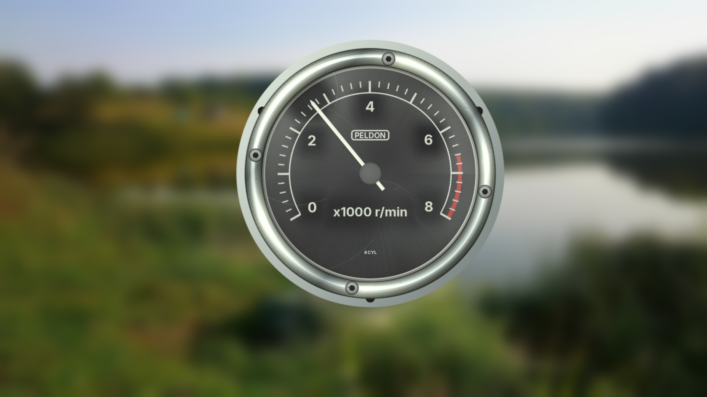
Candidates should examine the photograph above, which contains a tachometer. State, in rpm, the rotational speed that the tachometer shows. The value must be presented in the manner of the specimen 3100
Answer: 2700
